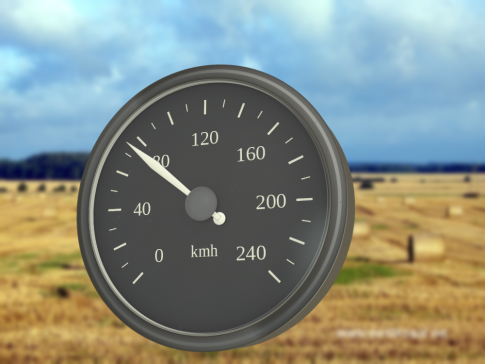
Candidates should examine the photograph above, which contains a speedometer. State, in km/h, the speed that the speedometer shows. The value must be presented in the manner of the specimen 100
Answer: 75
